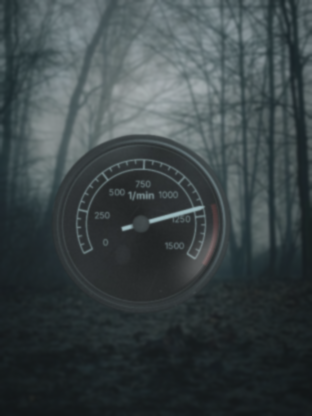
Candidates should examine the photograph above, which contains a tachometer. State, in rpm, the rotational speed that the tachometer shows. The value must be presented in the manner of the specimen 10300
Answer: 1200
